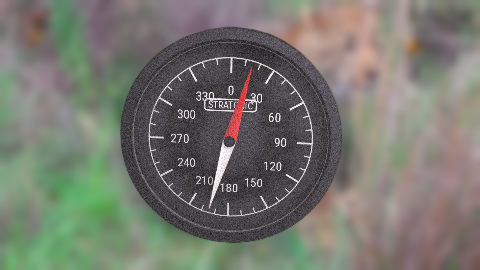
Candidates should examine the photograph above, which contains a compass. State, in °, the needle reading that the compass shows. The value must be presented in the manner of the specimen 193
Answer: 15
